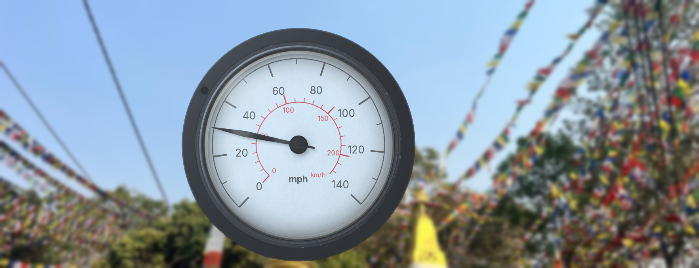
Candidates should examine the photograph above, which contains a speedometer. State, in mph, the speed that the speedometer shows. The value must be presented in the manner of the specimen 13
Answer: 30
